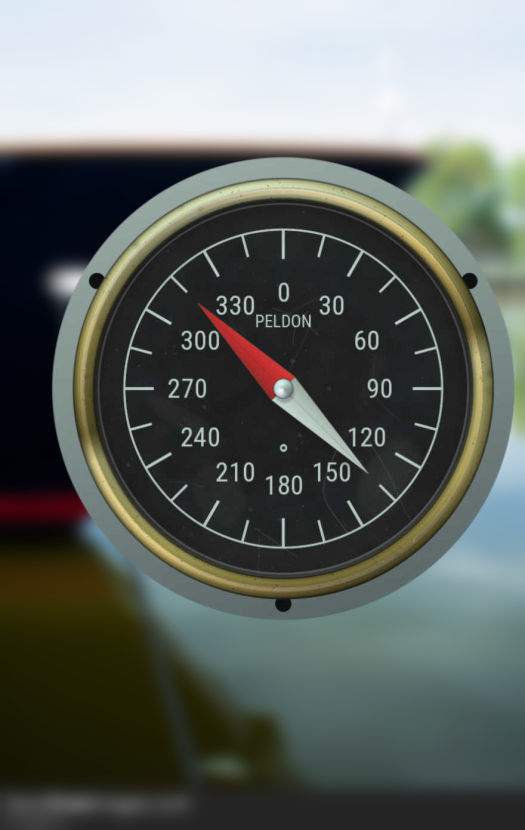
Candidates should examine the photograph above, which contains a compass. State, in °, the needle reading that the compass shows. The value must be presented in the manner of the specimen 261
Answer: 315
